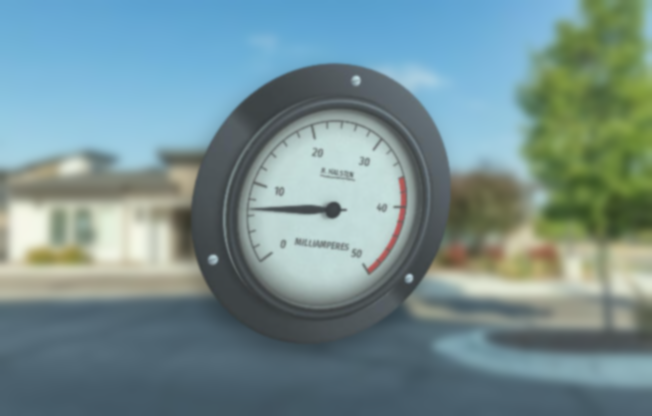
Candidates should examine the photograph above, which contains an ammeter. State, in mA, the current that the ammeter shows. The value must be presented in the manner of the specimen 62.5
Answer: 7
